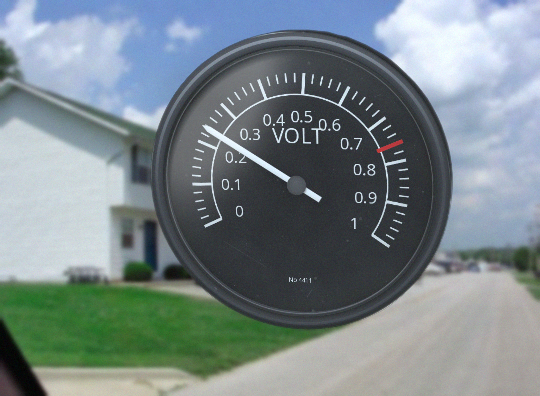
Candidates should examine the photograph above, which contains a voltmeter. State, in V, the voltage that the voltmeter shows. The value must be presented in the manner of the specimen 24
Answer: 0.24
